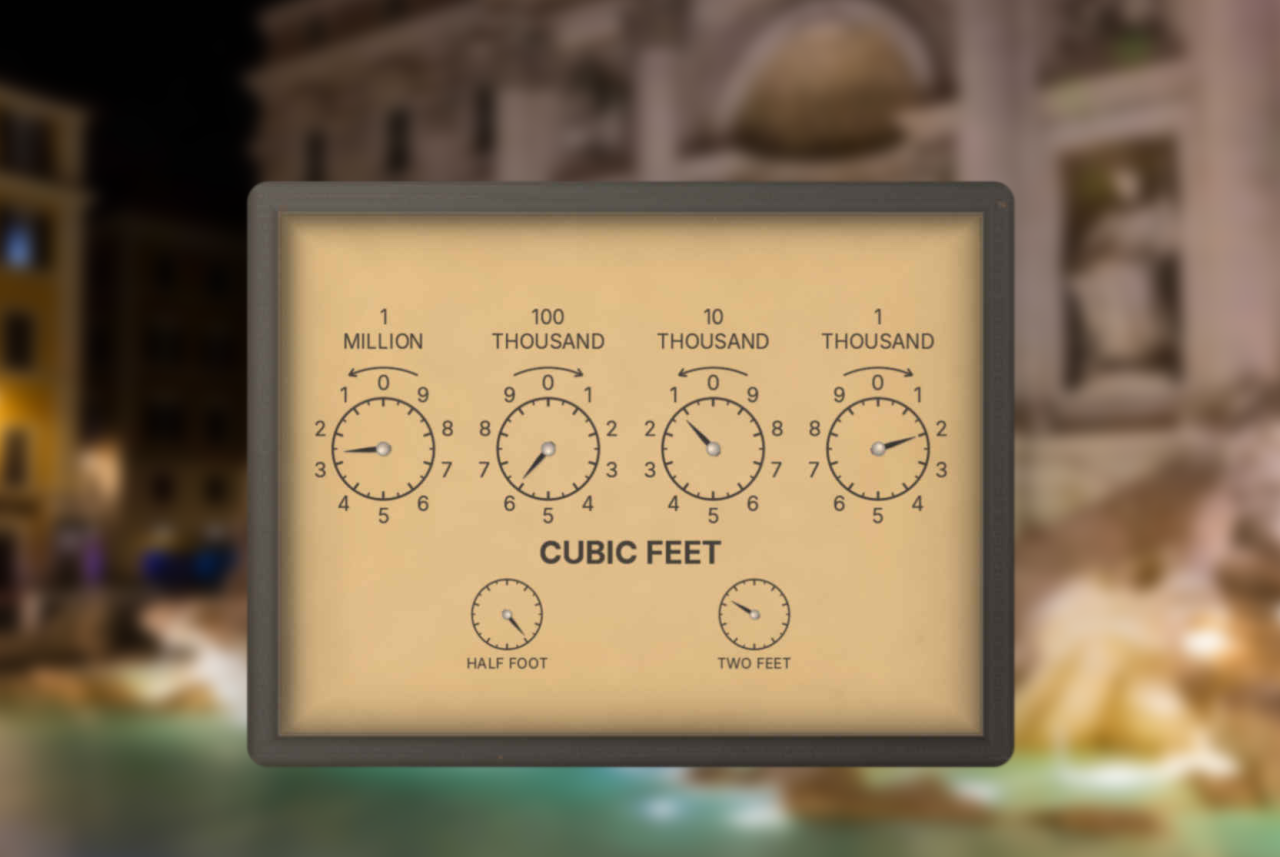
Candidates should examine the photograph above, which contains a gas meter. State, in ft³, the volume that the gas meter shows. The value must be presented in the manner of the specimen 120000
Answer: 261200
